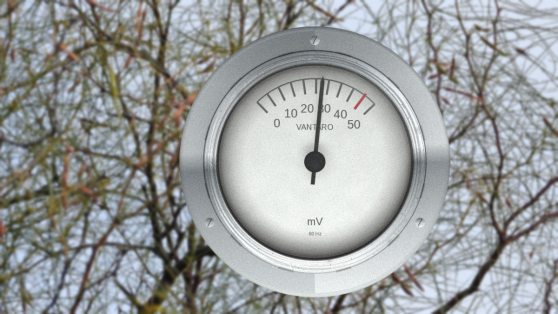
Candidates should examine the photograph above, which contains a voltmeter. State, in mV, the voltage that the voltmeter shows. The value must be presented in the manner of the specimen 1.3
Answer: 27.5
